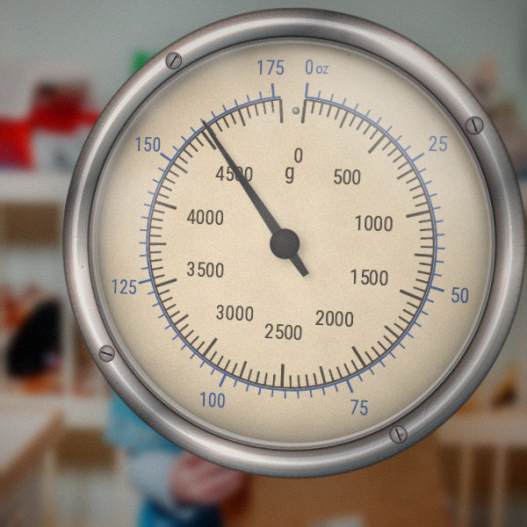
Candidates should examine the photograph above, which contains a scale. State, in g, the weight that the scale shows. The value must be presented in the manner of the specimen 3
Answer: 4550
